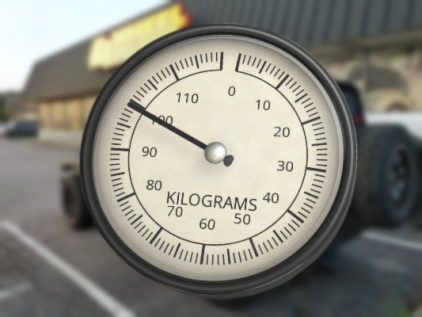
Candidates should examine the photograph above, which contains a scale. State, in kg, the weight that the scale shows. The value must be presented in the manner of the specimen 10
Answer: 99
